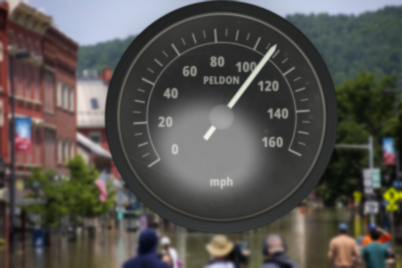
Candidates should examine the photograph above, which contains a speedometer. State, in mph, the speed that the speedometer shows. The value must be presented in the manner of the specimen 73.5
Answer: 107.5
